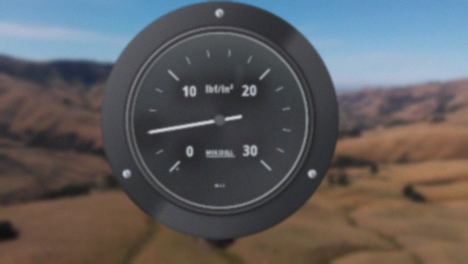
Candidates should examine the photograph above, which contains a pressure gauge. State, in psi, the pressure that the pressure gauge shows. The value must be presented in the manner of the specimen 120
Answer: 4
